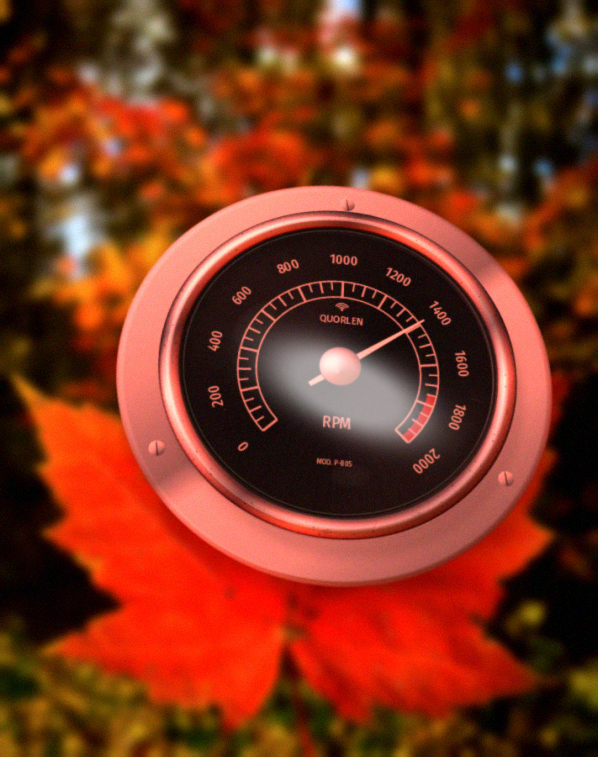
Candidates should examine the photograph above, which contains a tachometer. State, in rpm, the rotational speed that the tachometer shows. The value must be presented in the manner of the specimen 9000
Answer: 1400
